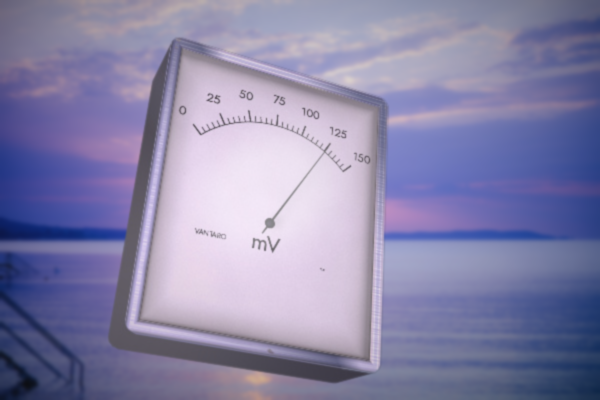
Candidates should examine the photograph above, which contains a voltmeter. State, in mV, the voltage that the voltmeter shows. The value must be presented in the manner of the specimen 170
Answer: 125
